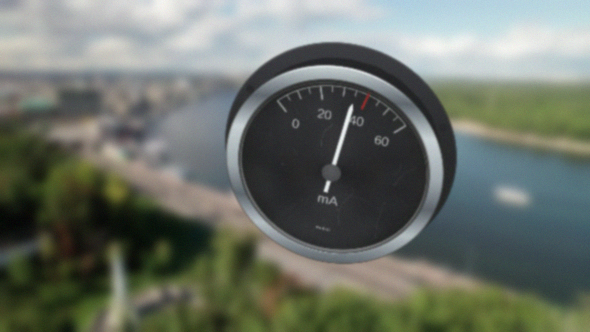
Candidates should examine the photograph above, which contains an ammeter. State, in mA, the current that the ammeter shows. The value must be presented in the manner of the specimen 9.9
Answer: 35
